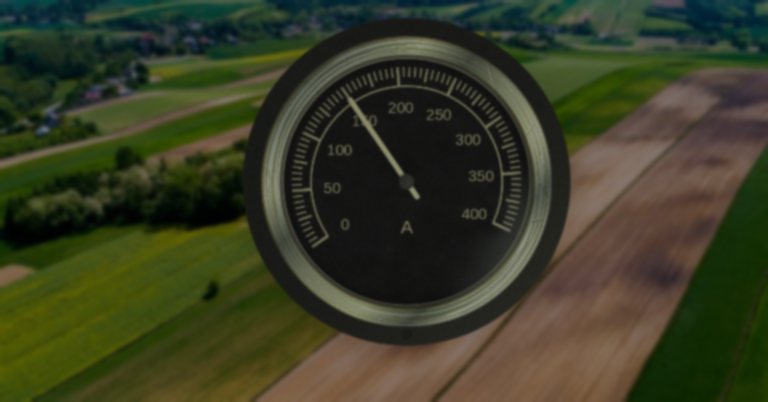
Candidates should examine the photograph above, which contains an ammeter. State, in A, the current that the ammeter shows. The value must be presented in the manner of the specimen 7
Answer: 150
